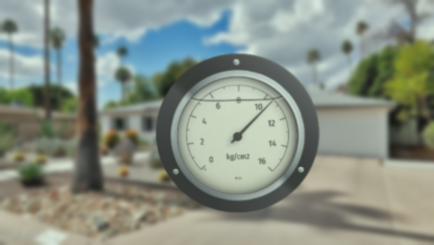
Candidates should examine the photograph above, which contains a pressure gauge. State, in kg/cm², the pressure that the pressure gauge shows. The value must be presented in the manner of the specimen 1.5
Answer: 10.5
